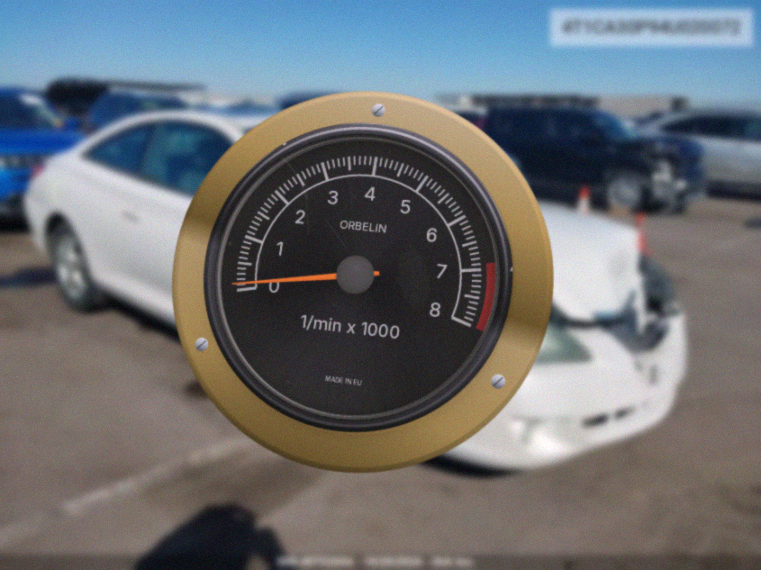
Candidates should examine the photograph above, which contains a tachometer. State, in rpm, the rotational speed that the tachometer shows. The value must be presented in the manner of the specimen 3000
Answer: 100
